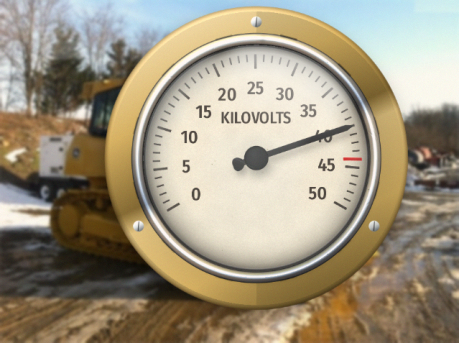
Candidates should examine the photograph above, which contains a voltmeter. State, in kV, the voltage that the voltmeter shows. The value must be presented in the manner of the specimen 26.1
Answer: 40
